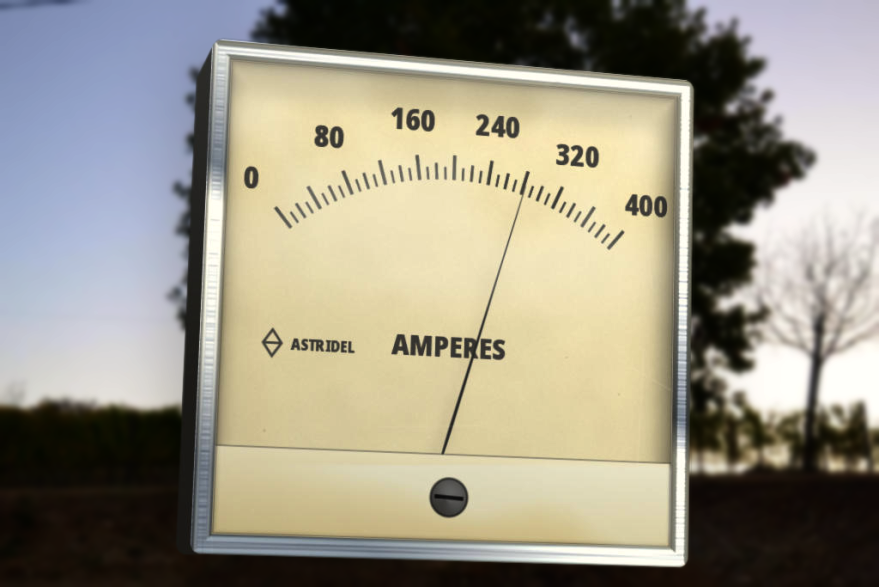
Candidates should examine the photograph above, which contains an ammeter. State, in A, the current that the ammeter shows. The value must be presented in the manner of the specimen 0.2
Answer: 280
